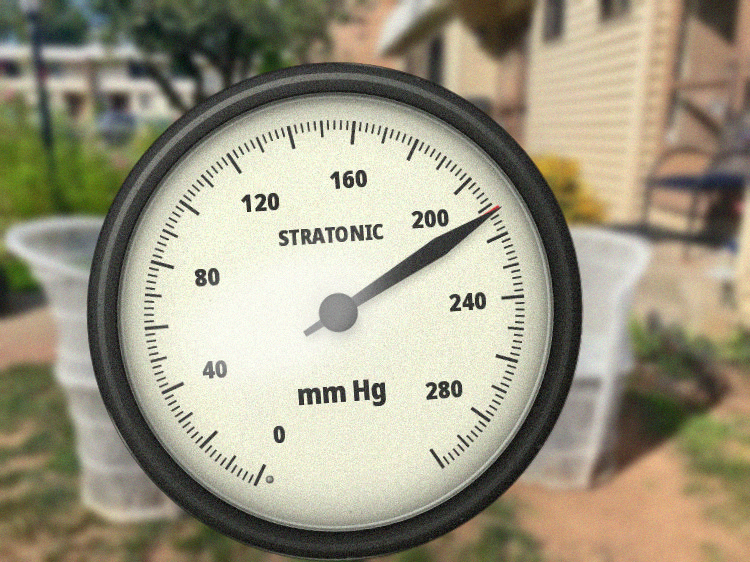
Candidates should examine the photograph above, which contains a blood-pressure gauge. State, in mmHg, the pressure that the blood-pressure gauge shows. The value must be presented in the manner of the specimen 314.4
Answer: 212
